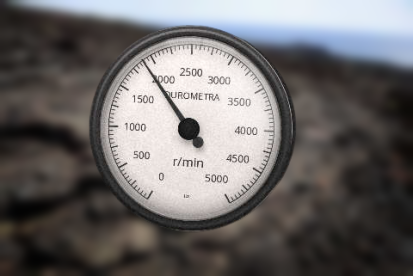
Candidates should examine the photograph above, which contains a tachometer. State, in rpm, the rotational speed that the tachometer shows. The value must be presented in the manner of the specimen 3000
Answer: 1900
